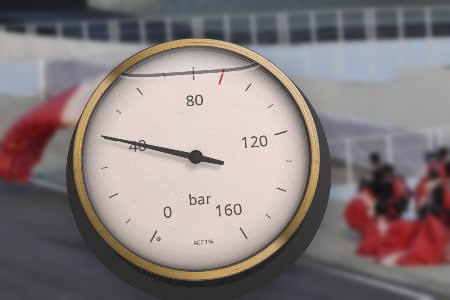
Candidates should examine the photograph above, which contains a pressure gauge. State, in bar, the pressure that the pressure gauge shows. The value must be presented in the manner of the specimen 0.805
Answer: 40
